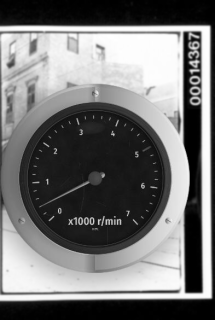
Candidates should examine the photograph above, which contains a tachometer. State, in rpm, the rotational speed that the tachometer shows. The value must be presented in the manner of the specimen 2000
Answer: 400
